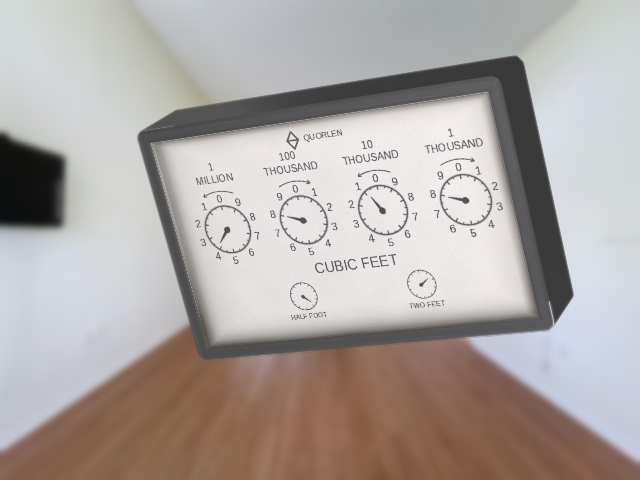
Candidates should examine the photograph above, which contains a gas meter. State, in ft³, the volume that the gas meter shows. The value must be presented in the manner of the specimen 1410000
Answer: 380800
